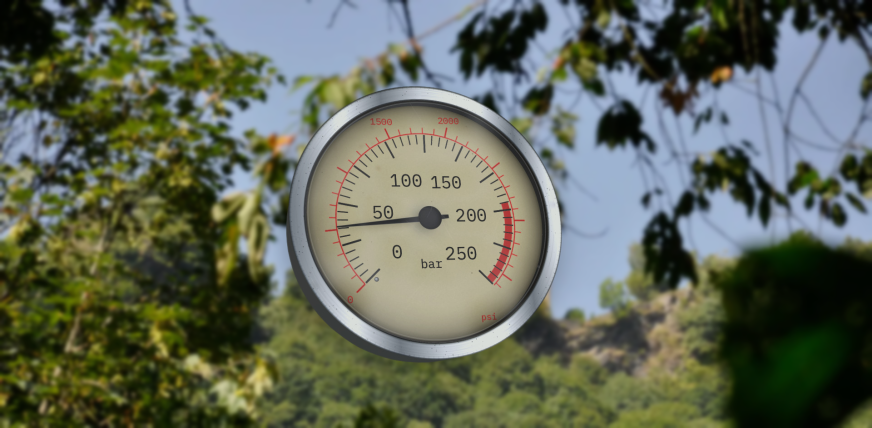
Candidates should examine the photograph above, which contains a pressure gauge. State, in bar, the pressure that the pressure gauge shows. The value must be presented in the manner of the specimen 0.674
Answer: 35
